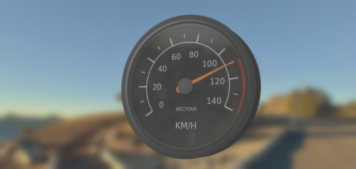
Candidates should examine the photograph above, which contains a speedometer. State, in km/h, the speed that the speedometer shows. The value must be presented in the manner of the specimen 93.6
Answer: 110
